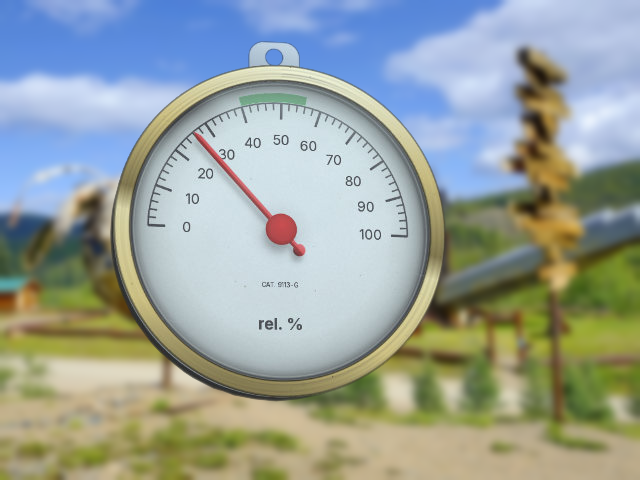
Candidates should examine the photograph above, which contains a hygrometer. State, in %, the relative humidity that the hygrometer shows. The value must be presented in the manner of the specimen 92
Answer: 26
